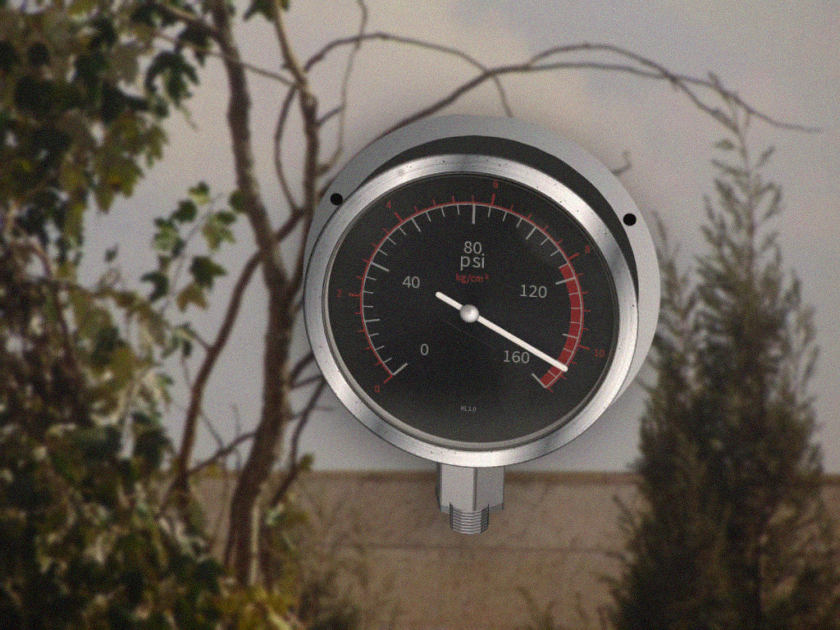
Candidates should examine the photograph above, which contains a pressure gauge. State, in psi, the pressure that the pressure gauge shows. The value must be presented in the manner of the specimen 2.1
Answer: 150
